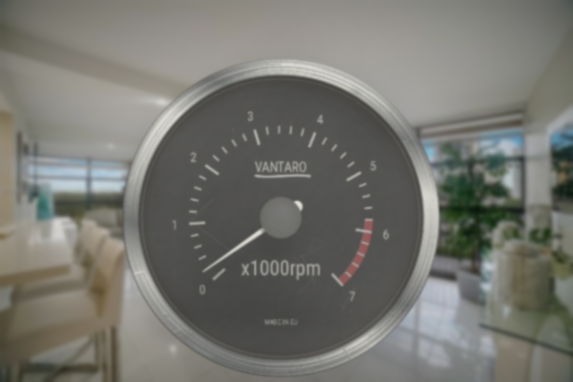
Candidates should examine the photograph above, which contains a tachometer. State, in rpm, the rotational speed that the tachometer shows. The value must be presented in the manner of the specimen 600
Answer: 200
